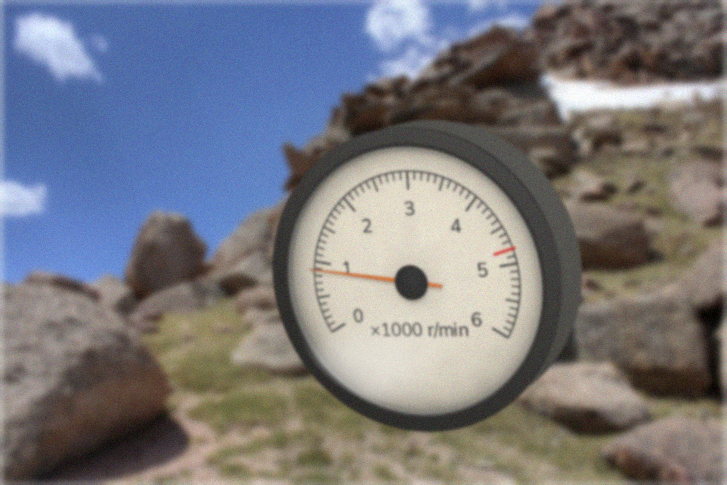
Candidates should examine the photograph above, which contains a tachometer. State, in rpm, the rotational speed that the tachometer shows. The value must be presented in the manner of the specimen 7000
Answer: 900
